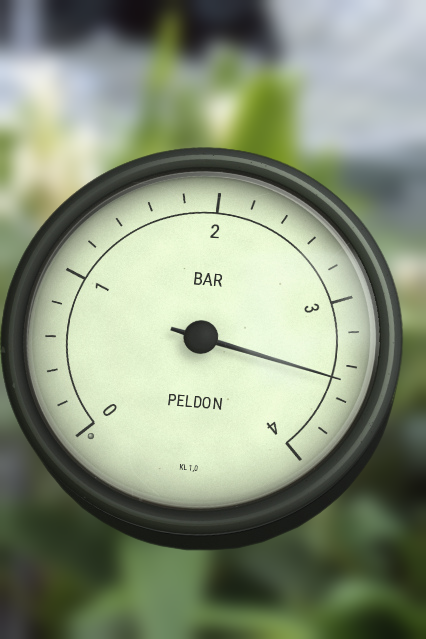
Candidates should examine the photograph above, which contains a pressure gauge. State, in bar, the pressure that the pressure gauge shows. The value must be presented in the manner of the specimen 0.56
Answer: 3.5
